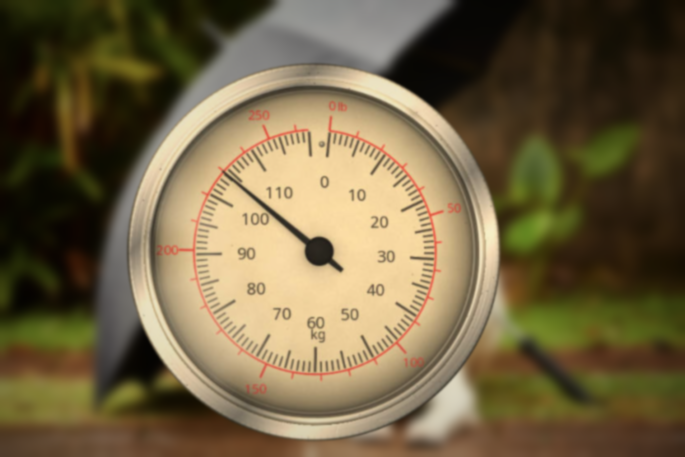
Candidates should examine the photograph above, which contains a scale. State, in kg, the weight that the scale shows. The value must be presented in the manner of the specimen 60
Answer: 104
